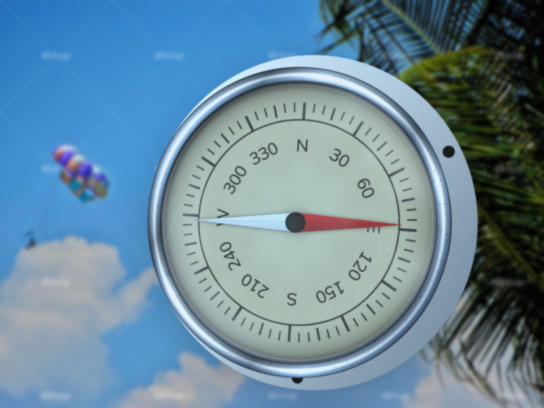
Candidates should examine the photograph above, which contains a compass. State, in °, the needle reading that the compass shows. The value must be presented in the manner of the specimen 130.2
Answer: 87.5
